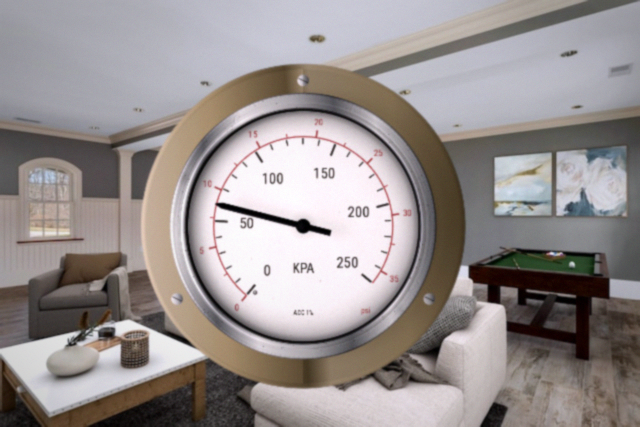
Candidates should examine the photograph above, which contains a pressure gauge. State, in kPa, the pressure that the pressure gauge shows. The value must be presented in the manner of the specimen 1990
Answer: 60
